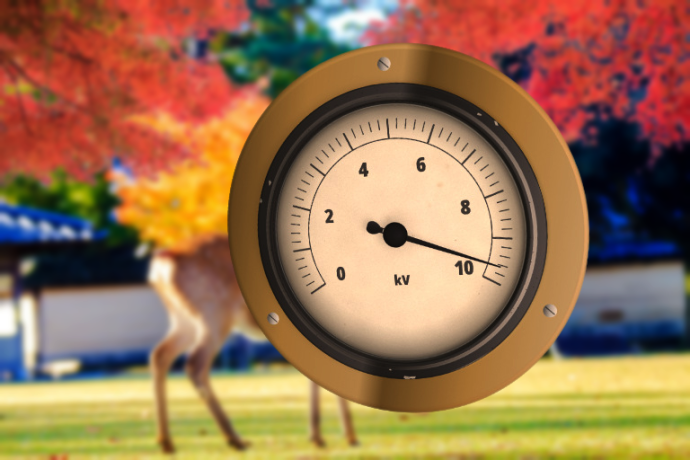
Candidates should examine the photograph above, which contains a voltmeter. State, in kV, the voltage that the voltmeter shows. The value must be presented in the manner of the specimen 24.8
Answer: 9.6
